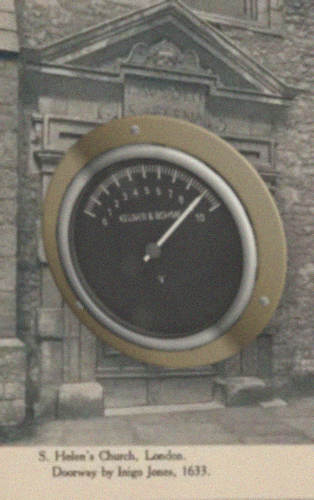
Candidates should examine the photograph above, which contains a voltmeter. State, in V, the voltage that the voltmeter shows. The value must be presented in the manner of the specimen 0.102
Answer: 9
